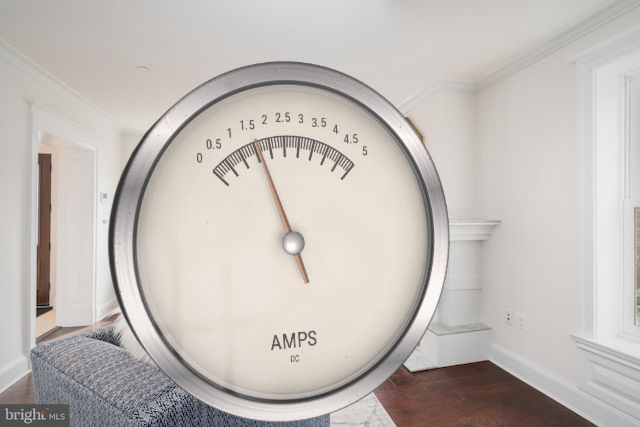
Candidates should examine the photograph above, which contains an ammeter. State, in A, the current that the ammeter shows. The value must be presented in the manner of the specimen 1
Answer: 1.5
